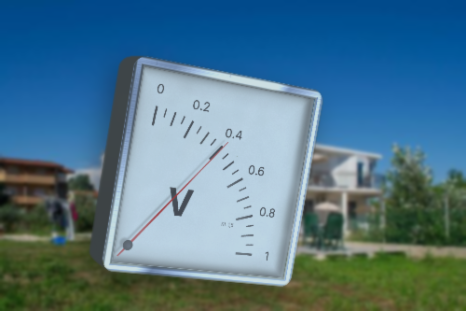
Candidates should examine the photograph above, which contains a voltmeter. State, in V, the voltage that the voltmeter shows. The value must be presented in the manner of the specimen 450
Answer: 0.4
